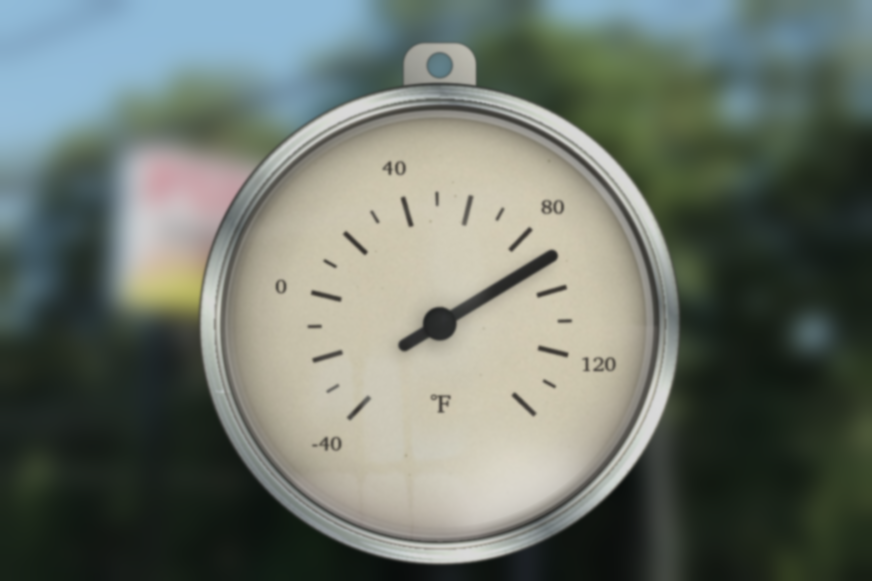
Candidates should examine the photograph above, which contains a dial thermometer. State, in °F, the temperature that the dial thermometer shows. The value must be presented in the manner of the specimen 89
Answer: 90
